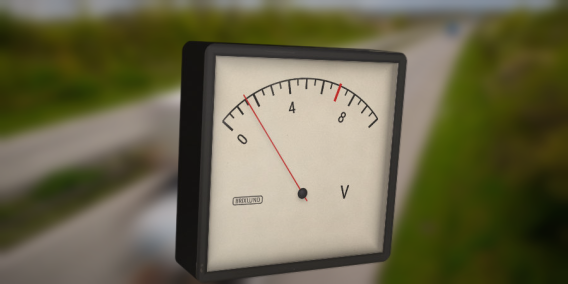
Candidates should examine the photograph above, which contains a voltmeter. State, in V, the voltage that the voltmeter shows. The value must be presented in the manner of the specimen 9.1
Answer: 1.5
